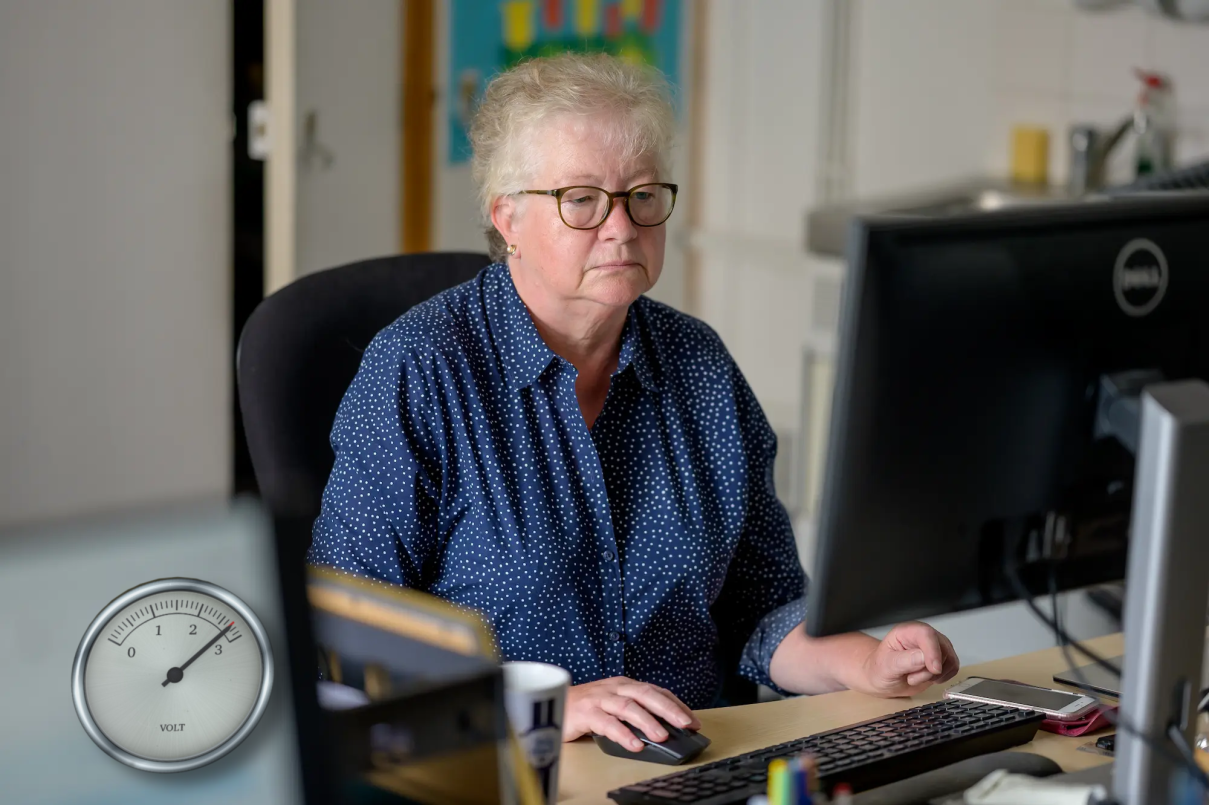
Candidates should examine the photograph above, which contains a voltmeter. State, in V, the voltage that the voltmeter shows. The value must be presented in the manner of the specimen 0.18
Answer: 2.7
